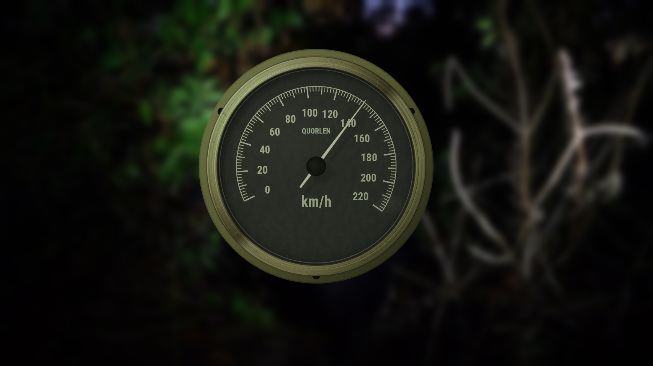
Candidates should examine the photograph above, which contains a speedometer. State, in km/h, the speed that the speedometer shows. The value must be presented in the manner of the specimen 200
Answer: 140
